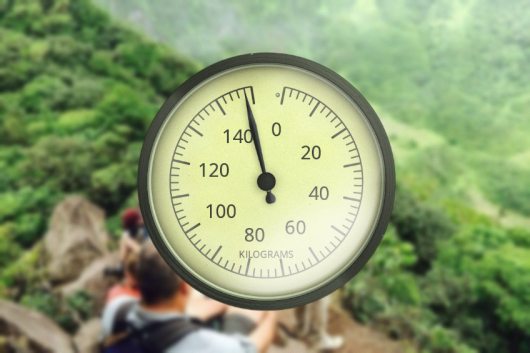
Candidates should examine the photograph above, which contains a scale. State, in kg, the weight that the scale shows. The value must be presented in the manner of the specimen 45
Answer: 148
